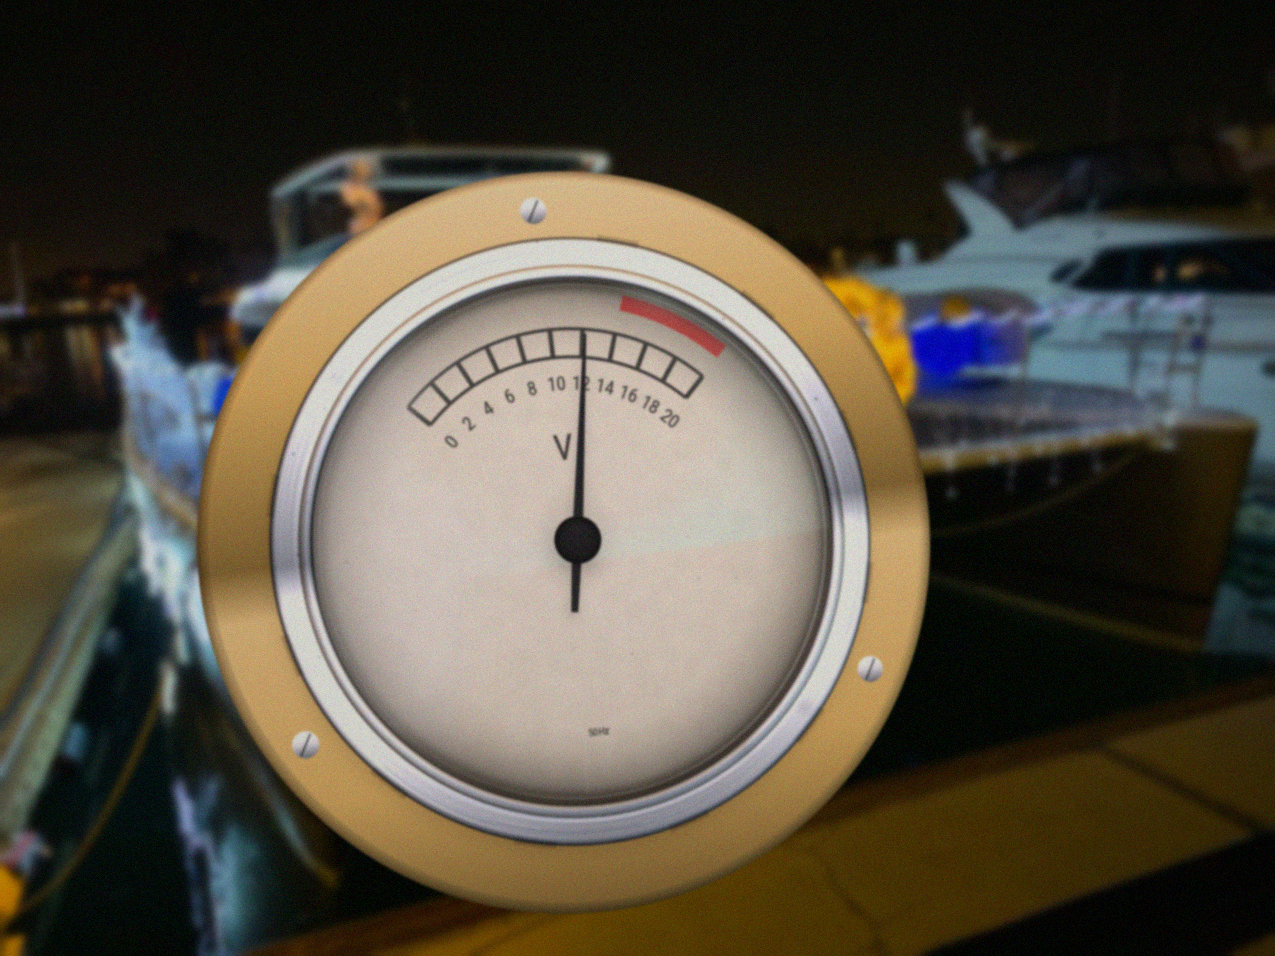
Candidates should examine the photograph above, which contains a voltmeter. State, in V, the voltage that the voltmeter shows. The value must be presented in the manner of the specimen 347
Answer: 12
